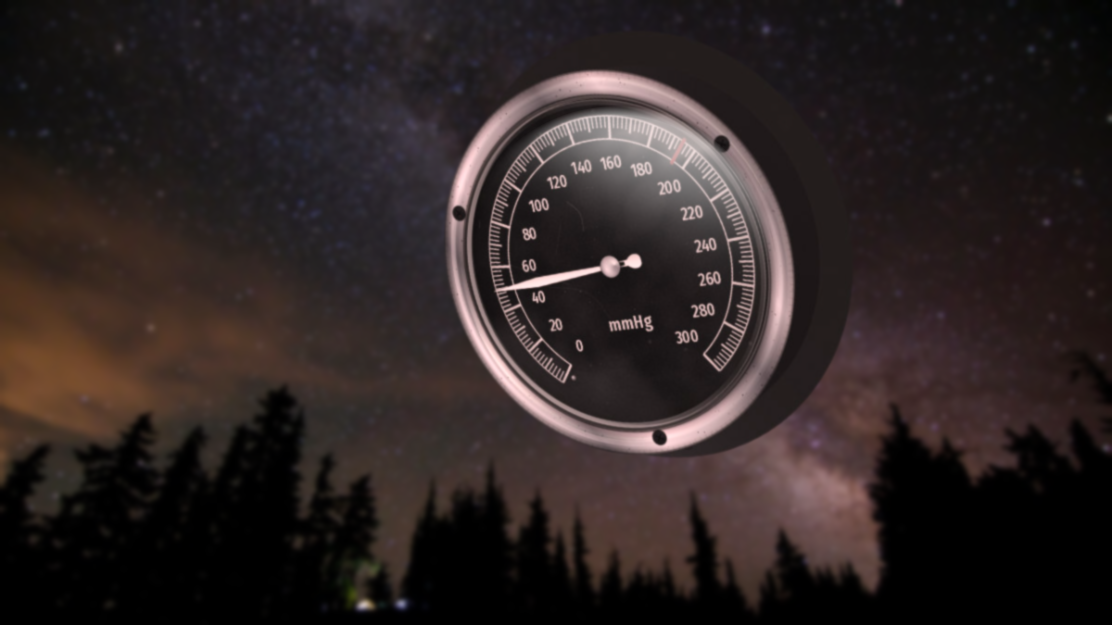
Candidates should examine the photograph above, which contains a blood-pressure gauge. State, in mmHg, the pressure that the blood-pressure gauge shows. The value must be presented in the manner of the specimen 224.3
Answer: 50
